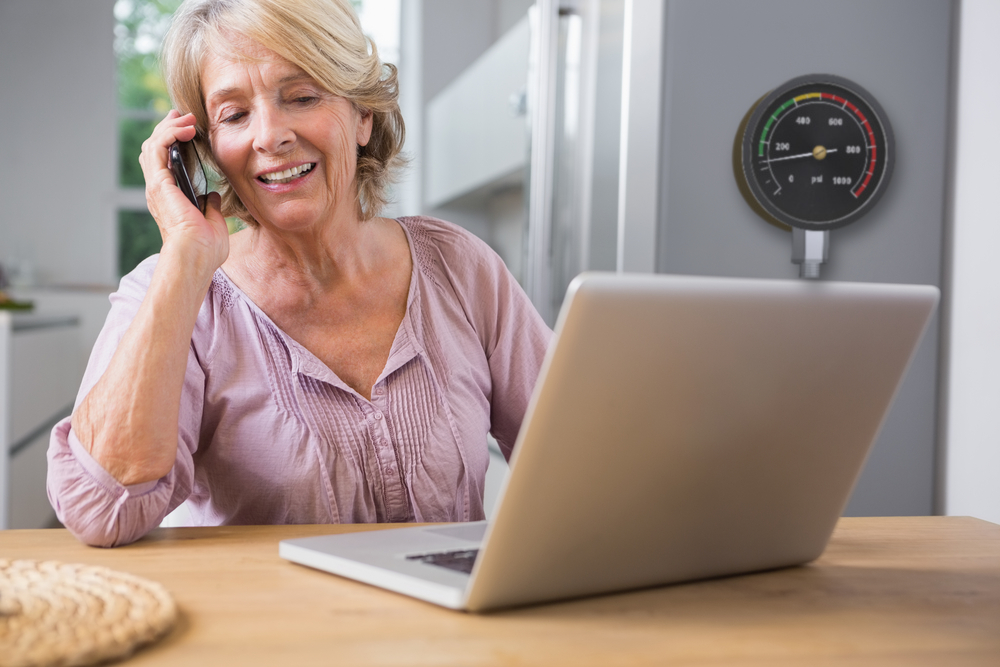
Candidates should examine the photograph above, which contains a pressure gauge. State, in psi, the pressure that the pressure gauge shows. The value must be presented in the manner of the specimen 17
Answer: 125
